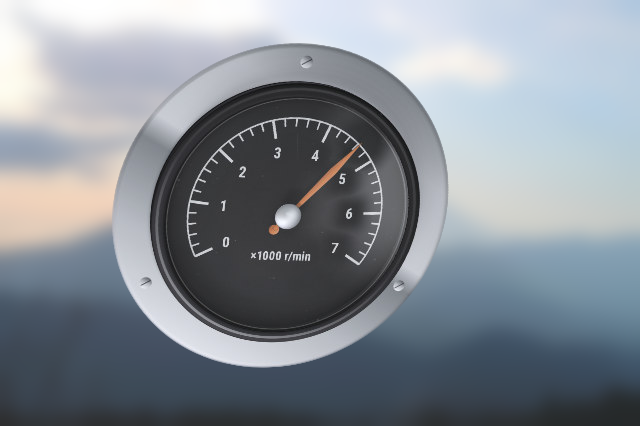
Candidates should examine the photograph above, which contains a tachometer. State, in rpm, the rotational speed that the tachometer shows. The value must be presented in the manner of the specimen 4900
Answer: 4600
